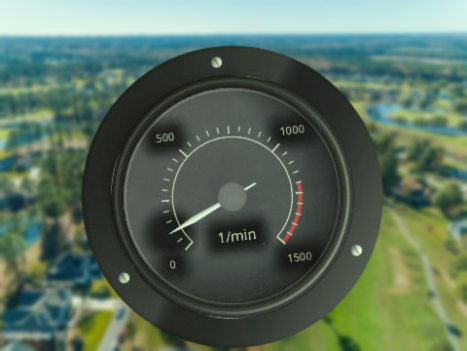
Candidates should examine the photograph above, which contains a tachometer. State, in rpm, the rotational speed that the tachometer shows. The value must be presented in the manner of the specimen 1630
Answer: 100
